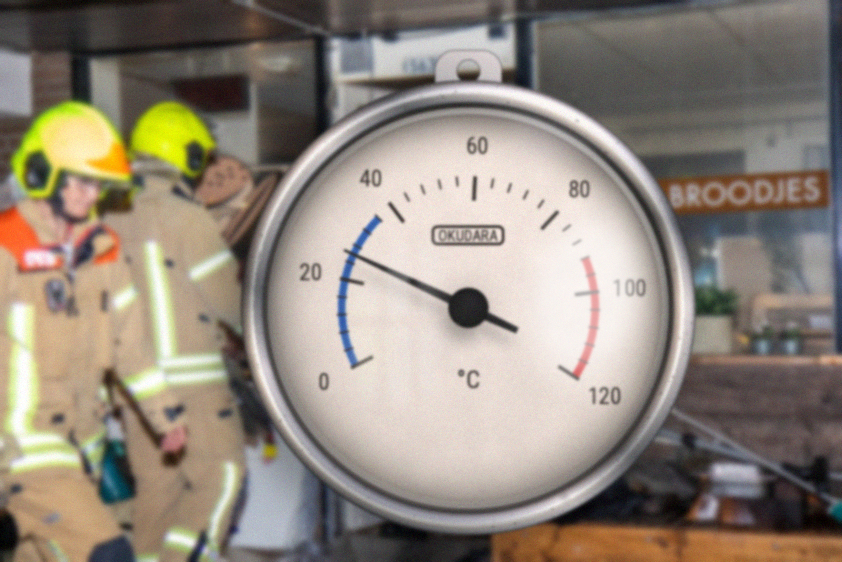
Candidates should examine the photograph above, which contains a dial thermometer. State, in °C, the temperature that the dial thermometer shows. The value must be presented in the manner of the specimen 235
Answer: 26
